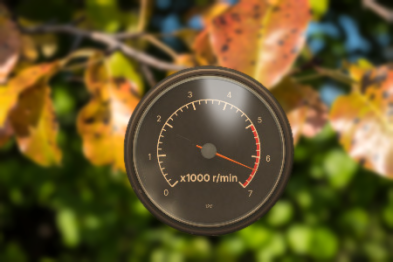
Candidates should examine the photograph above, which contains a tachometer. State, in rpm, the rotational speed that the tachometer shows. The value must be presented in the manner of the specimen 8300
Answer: 6400
